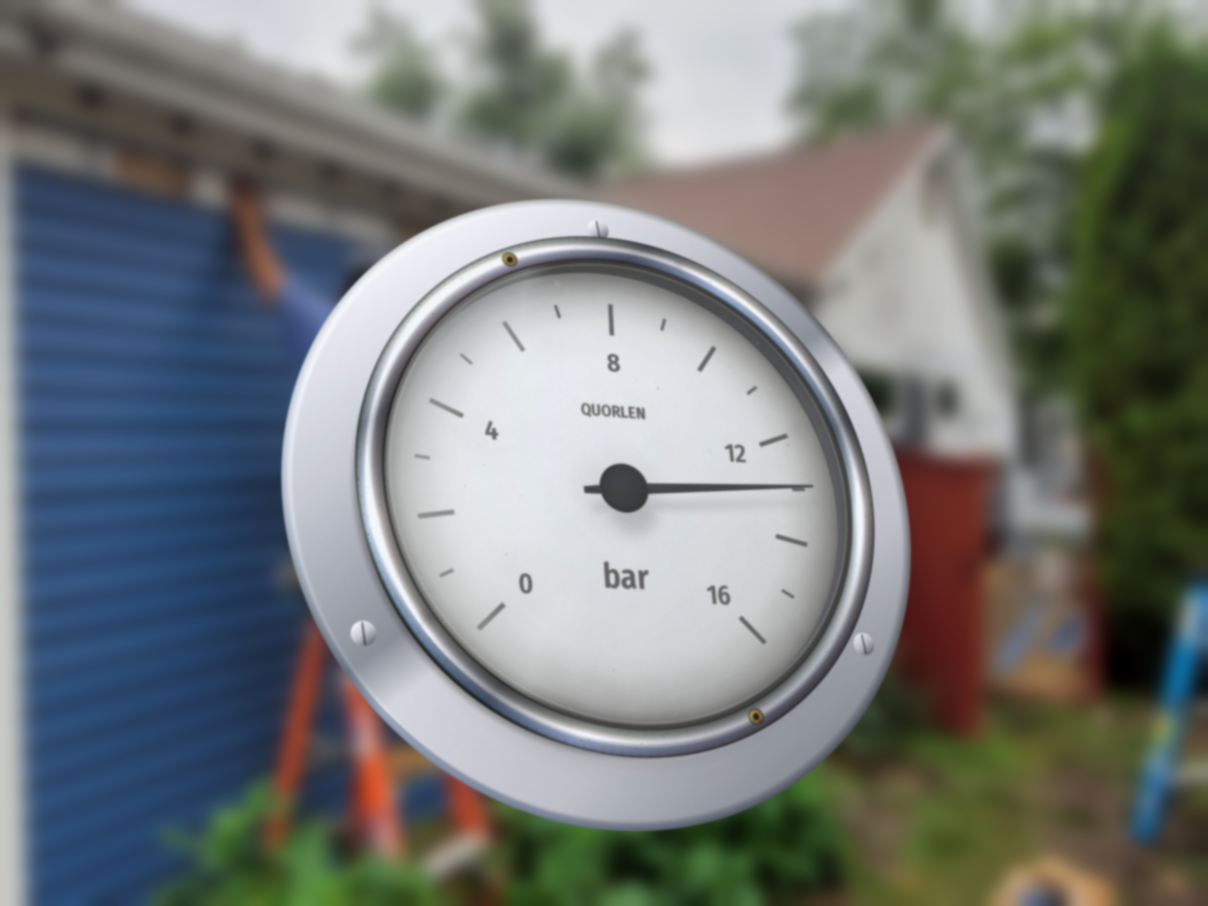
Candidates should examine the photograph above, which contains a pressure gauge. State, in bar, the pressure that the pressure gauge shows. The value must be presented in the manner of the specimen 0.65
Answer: 13
